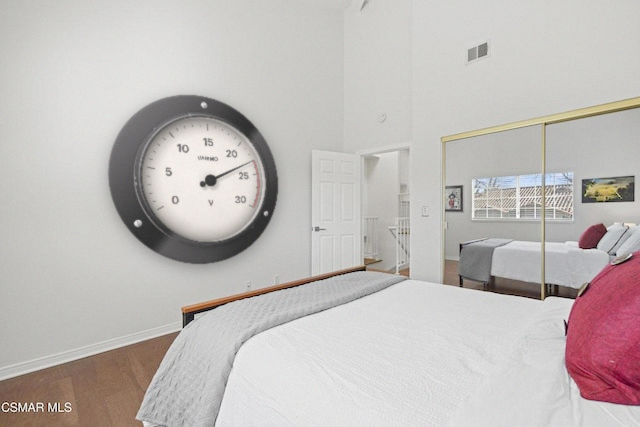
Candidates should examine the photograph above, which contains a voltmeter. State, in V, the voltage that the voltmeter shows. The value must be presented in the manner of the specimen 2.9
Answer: 23
